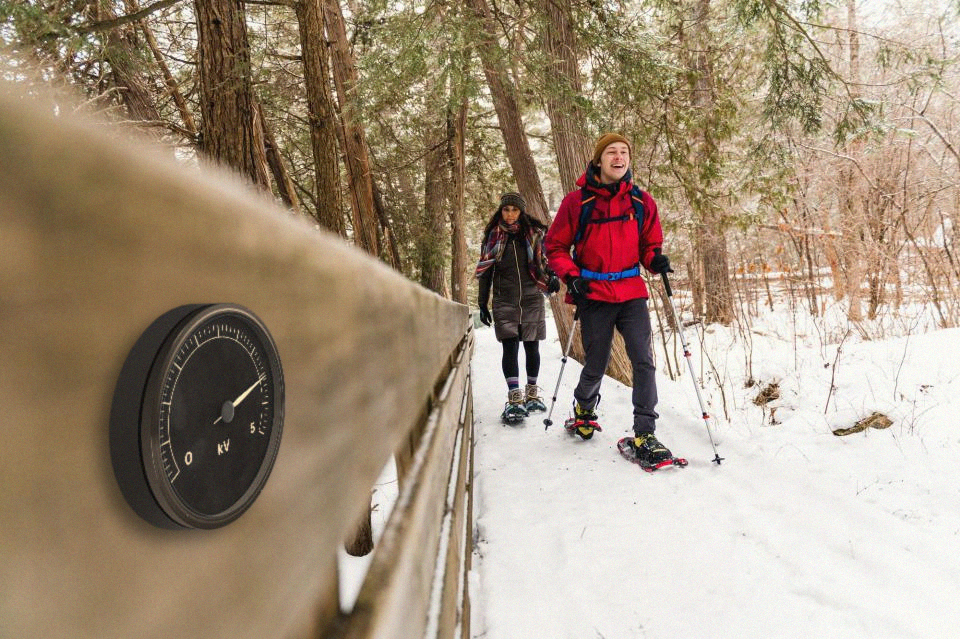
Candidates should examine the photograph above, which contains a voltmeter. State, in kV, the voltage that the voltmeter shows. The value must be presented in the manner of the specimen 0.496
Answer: 4
